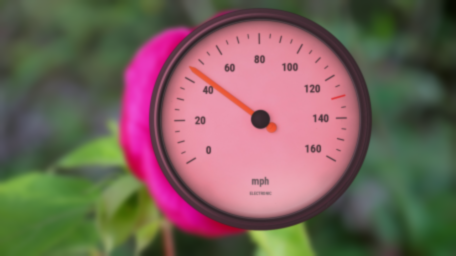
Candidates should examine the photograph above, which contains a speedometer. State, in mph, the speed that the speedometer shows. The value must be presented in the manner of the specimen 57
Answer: 45
